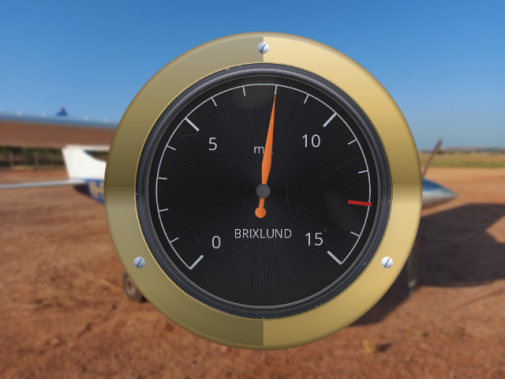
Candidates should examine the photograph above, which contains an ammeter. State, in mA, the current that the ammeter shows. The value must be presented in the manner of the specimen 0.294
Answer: 8
